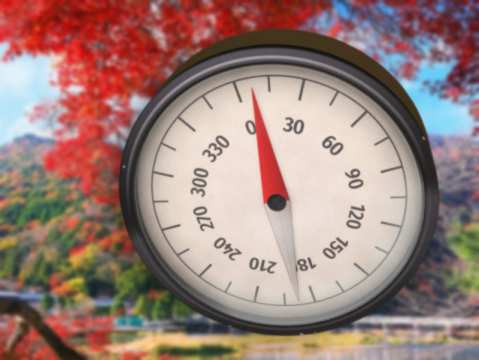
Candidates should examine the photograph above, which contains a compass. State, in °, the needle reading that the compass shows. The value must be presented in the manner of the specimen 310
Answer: 7.5
